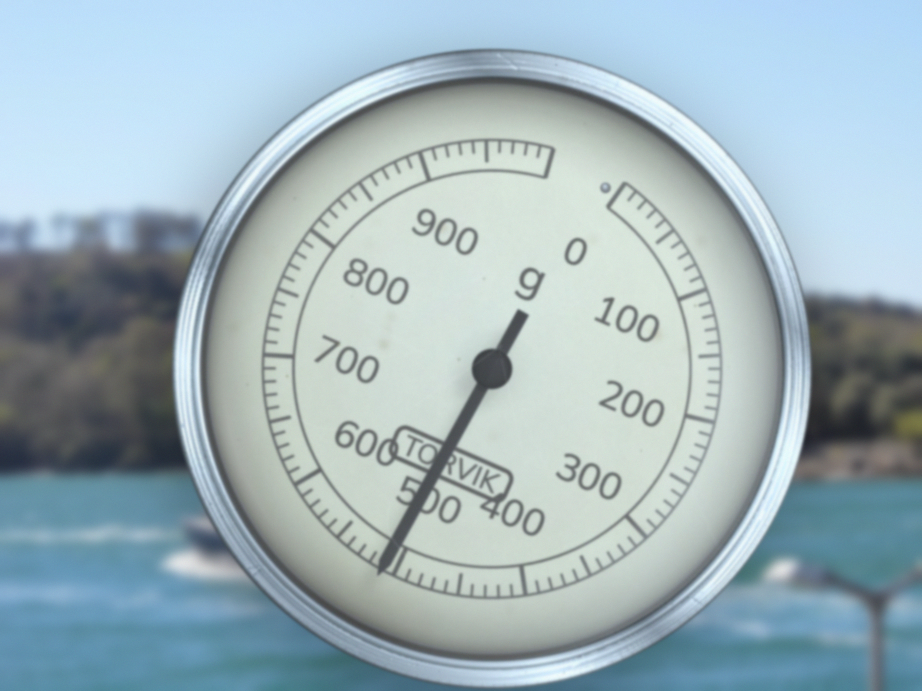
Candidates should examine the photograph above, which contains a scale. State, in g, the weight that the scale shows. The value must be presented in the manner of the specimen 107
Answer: 510
